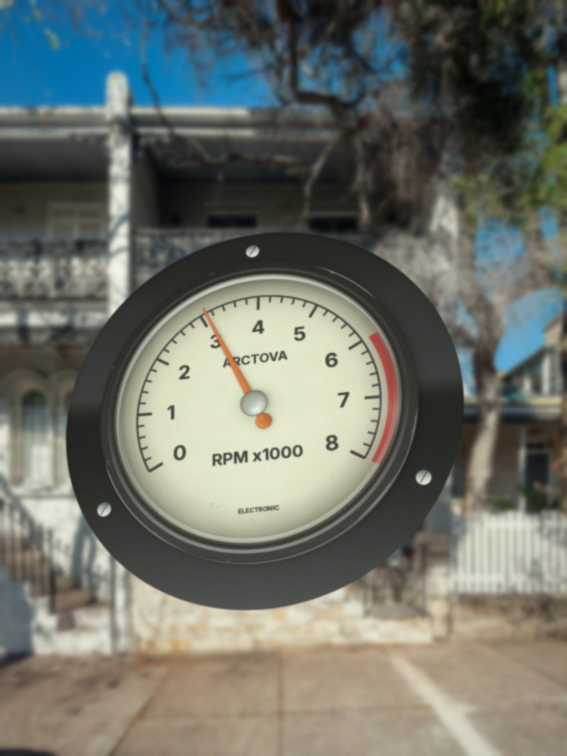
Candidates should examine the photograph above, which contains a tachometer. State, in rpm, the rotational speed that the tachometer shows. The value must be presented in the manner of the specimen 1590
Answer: 3100
